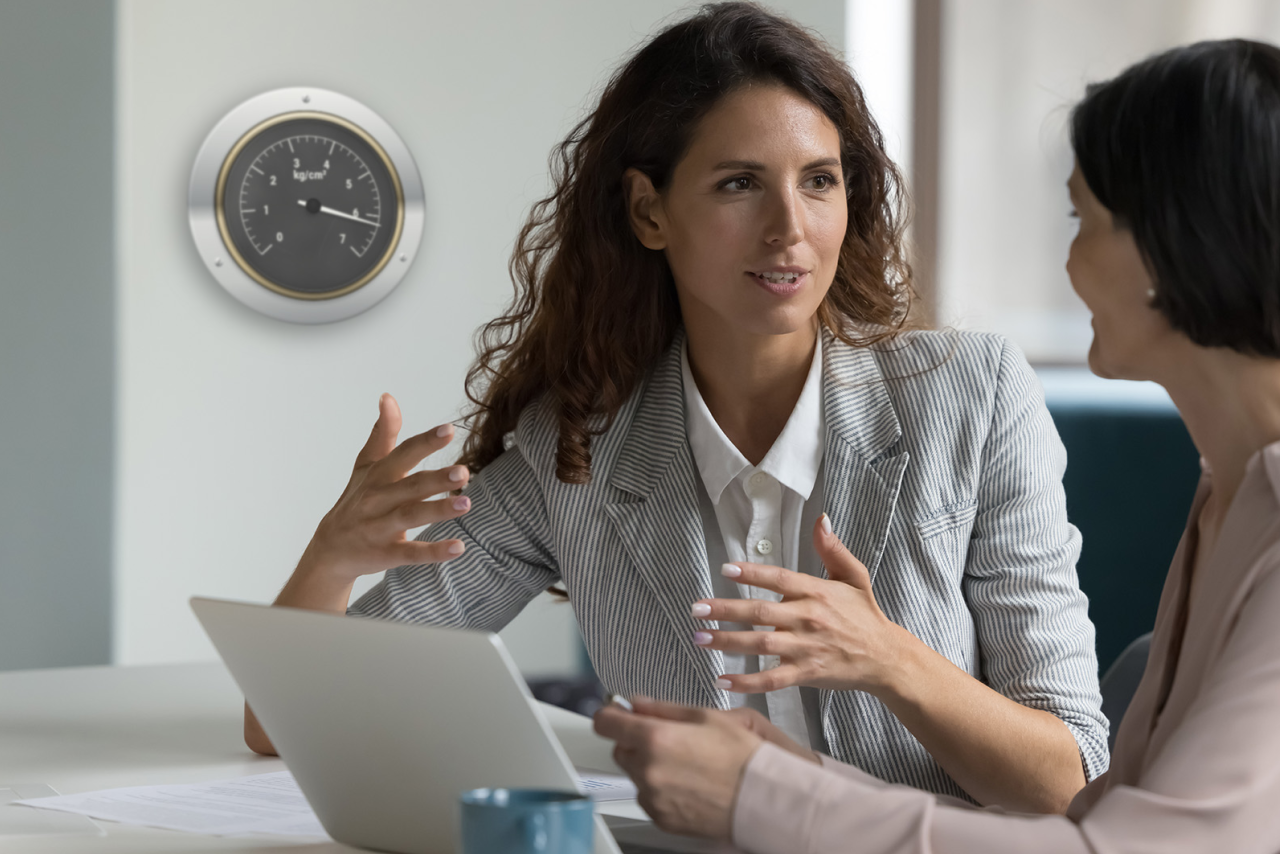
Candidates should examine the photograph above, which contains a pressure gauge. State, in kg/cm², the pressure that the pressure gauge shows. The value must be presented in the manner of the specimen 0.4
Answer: 6.2
